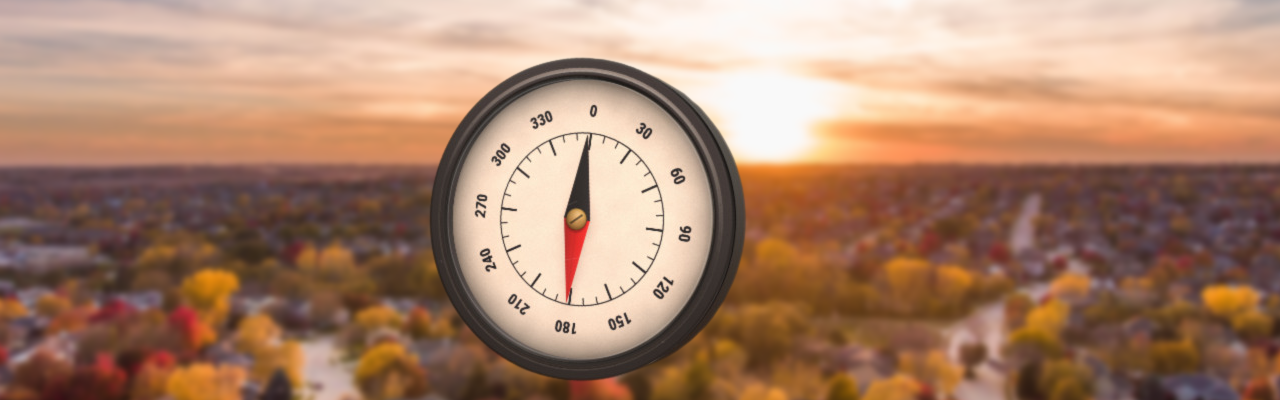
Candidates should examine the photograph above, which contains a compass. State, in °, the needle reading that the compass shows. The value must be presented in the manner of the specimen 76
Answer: 180
